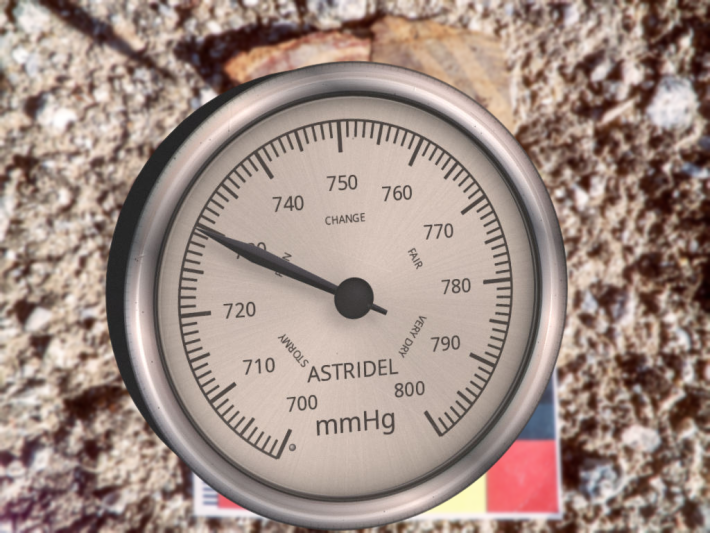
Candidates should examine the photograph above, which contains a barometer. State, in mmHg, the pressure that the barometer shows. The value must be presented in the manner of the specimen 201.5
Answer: 729.5
